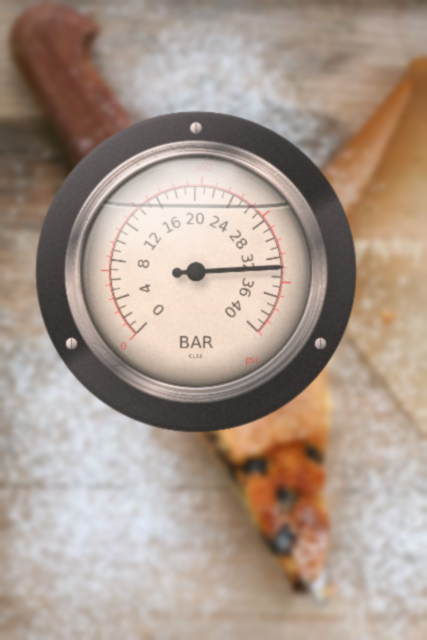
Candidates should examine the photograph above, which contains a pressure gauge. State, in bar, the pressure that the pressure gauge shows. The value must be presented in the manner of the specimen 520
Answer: 33
